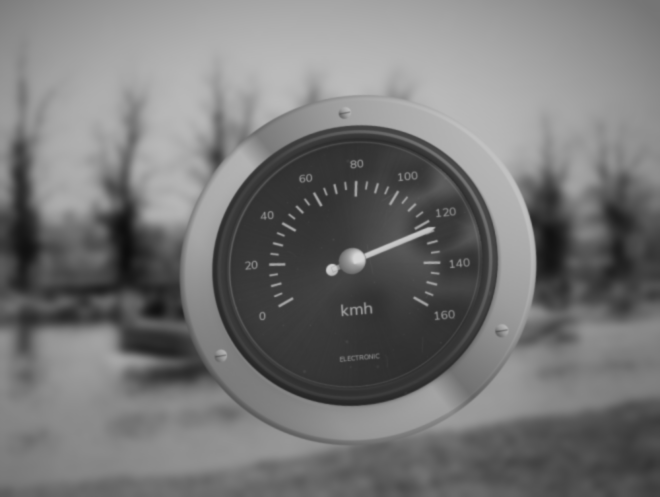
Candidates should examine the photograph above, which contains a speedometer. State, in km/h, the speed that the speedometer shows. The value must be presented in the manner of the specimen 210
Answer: 125
